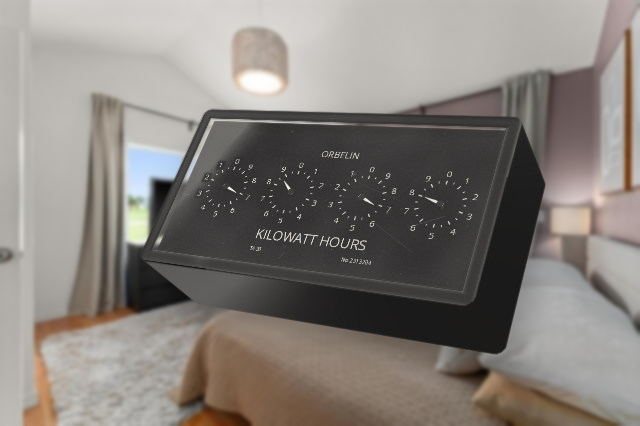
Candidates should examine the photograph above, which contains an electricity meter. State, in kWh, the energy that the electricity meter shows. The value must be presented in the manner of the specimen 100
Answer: 6868
